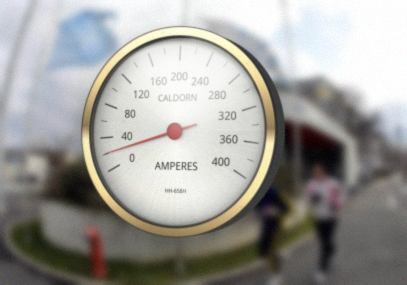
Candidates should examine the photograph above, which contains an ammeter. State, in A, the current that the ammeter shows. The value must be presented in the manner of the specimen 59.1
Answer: 20
